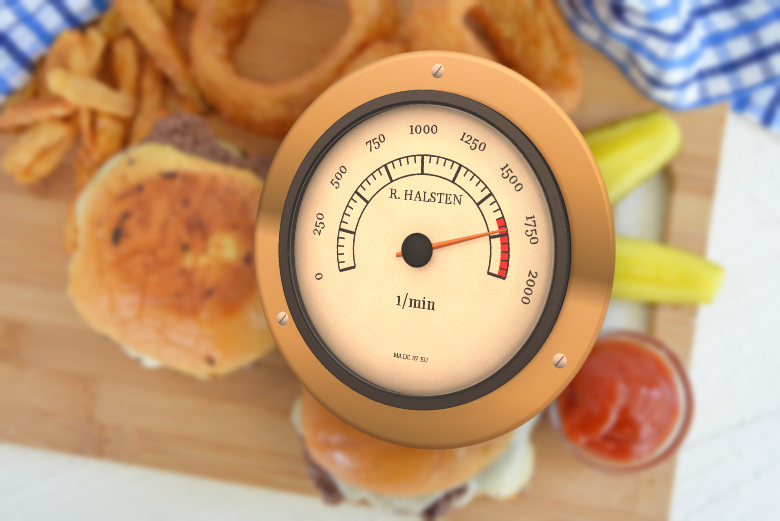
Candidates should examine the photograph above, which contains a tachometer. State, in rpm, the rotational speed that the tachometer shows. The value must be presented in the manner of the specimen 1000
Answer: 1725
